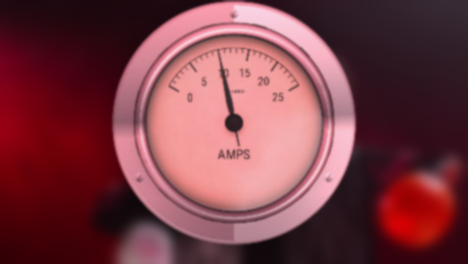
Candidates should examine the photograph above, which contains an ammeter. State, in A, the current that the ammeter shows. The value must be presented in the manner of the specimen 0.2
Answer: 10
